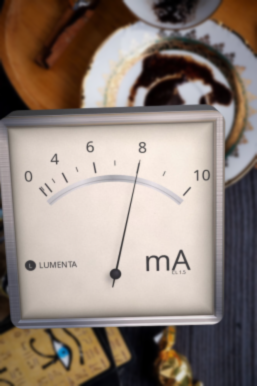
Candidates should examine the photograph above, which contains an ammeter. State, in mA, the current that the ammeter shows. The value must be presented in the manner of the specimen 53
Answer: 8
